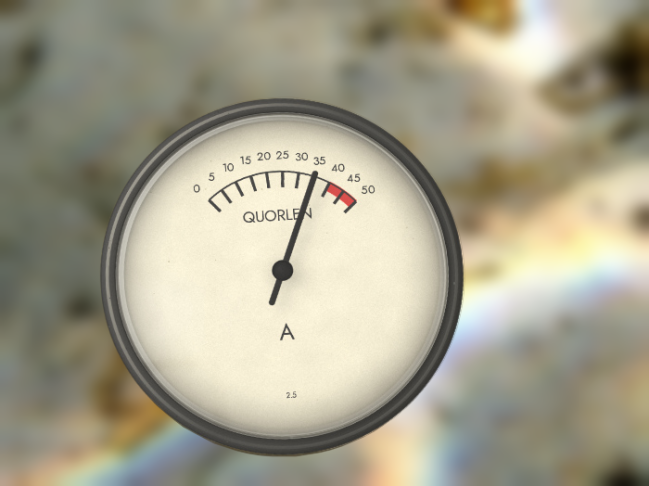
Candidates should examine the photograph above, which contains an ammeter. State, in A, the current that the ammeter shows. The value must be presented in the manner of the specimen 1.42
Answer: 35
